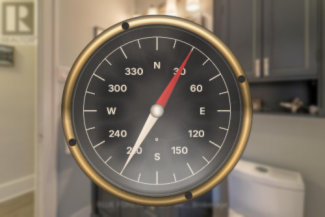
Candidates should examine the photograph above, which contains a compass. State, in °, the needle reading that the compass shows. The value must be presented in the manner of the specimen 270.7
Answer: 30
